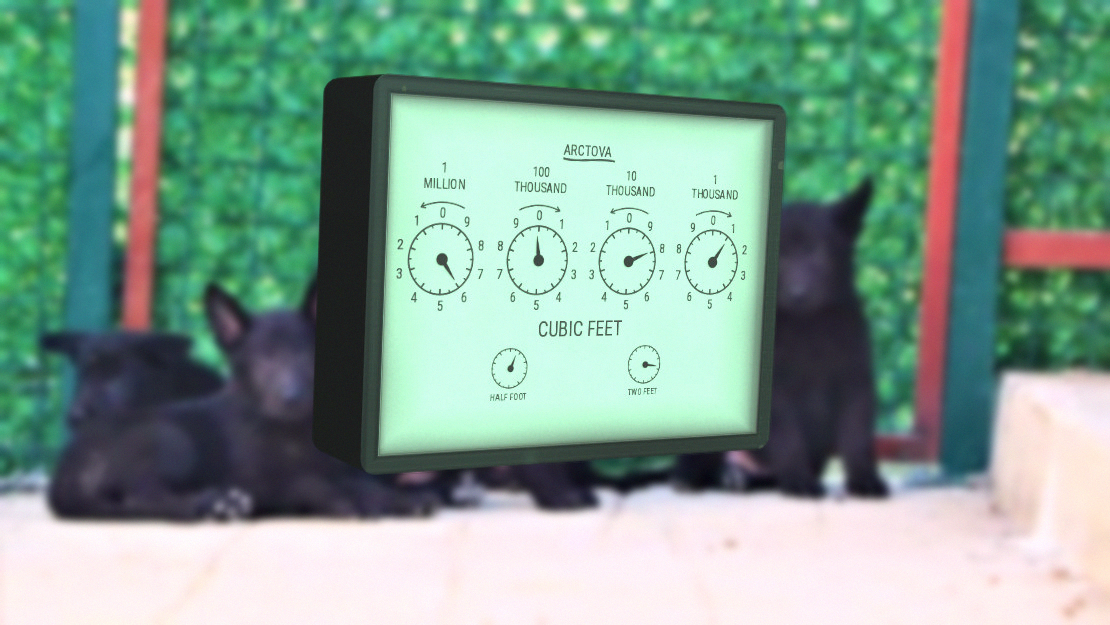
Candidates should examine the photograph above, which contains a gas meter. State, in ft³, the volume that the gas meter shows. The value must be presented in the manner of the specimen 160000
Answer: 598100
